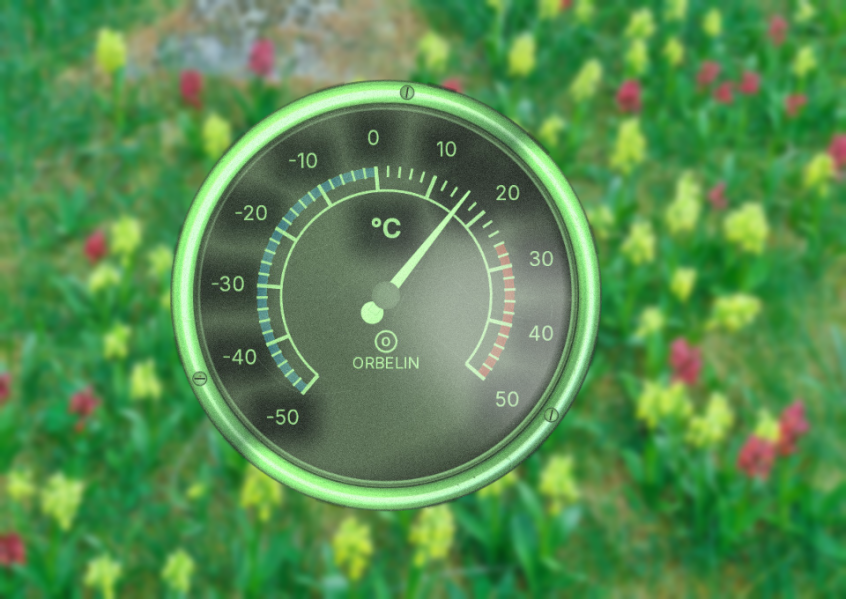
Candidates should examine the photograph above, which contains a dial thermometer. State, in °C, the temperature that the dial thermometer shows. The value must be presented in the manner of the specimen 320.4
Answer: 16
